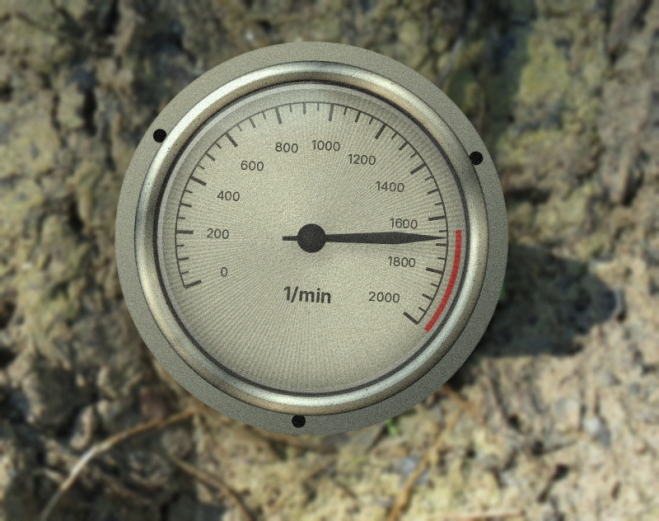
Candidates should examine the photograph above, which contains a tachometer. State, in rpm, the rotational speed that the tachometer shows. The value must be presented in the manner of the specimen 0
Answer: 1675
